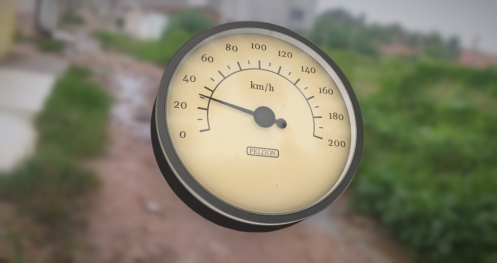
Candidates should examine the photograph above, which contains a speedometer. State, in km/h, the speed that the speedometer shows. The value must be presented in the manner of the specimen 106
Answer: 30
